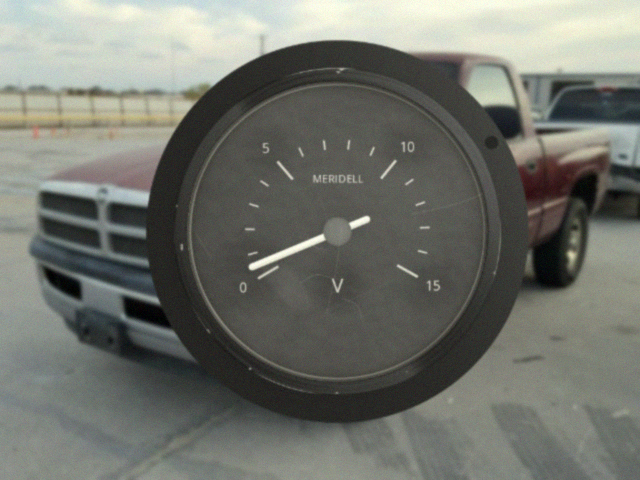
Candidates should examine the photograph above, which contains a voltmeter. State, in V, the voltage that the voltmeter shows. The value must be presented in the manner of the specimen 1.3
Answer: 0.5
